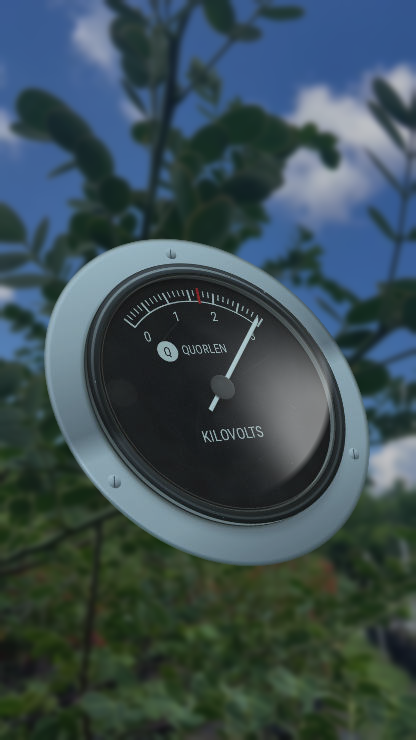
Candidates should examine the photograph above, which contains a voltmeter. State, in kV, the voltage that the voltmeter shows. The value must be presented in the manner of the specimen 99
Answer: 2.9
